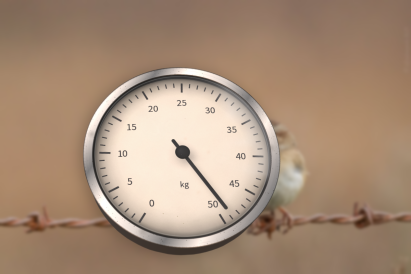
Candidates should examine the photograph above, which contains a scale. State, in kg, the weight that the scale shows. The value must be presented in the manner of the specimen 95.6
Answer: 49
